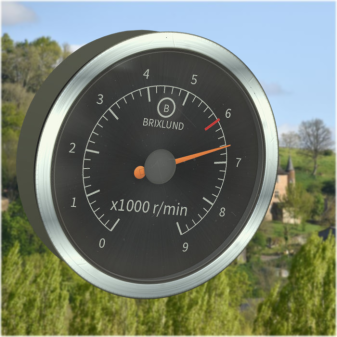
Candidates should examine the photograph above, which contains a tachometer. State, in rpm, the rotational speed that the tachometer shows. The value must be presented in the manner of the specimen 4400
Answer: 6600
